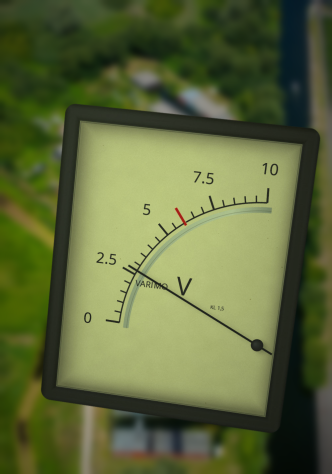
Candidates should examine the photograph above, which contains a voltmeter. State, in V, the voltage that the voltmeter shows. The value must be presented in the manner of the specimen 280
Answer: 2.75
